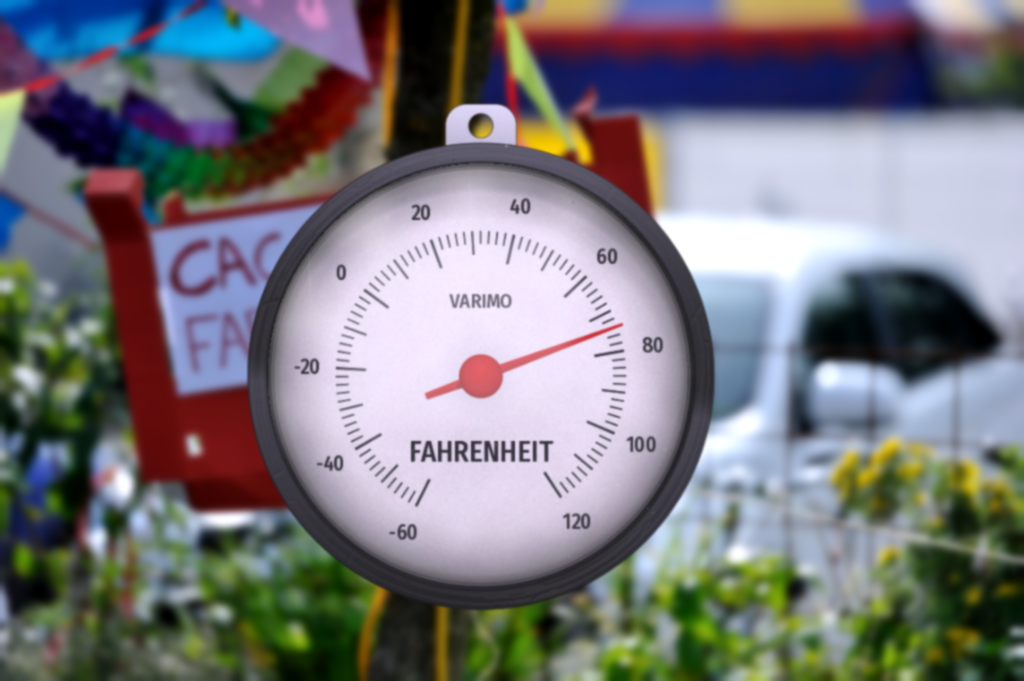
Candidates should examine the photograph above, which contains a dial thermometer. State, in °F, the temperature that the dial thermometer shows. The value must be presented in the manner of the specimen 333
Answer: 74
